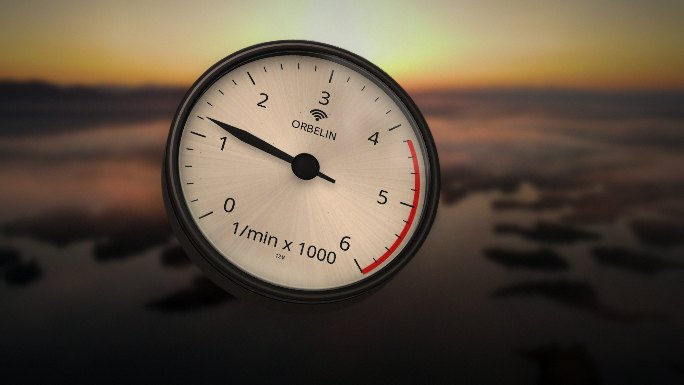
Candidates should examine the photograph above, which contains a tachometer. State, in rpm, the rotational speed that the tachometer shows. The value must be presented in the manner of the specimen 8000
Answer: 1200
